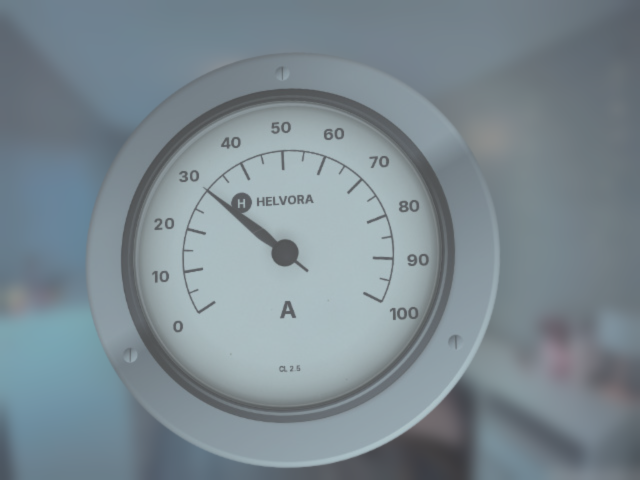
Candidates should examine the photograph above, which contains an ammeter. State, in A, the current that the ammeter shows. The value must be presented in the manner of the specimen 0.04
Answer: 30
